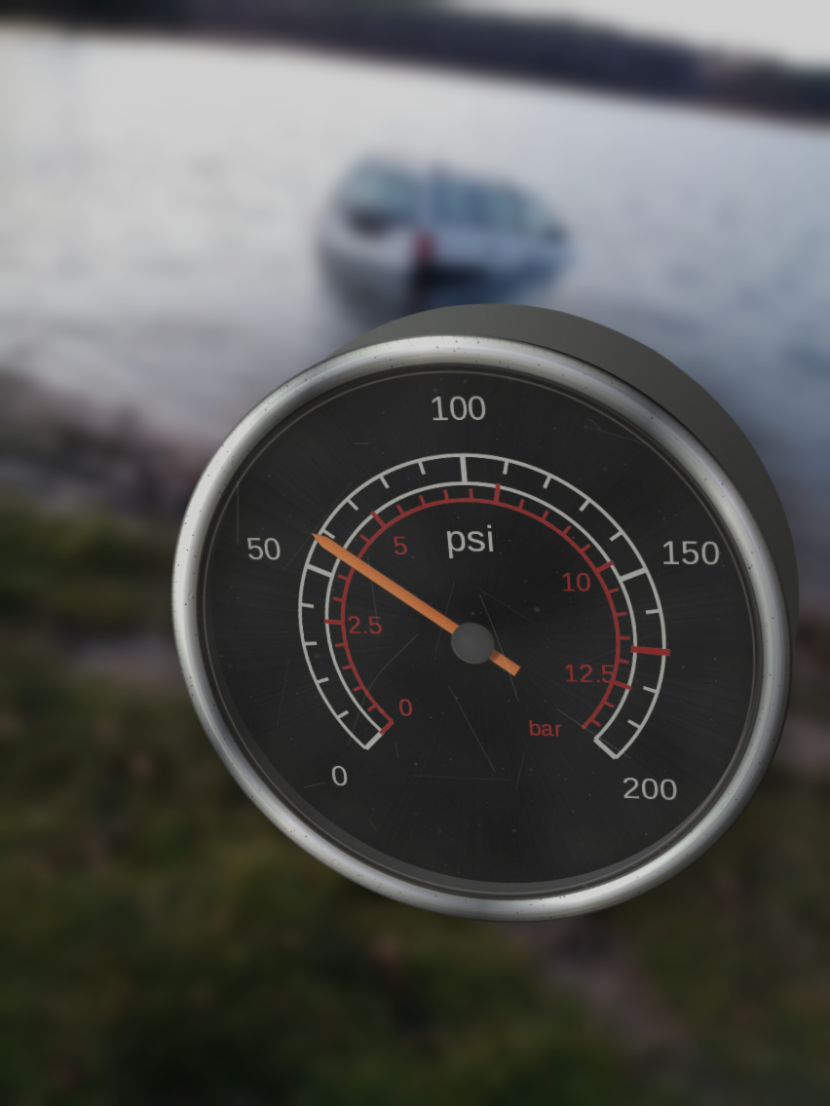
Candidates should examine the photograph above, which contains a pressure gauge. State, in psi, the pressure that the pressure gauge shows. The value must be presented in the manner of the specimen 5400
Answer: 60
